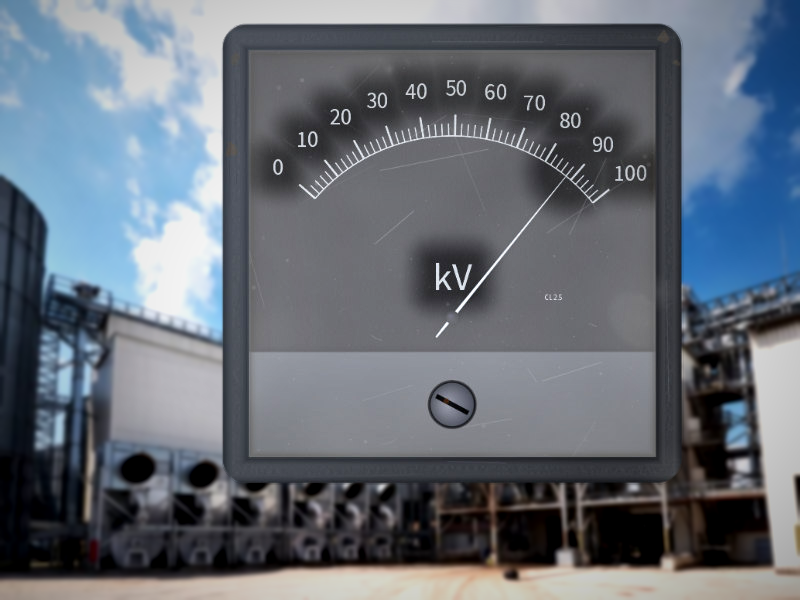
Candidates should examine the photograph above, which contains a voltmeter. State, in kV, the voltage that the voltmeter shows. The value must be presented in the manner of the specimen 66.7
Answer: 88
